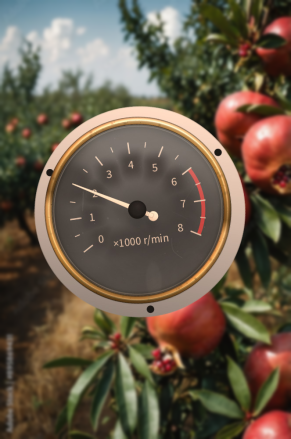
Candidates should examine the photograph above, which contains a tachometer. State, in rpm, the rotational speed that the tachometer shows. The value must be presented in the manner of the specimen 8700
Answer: 2000
